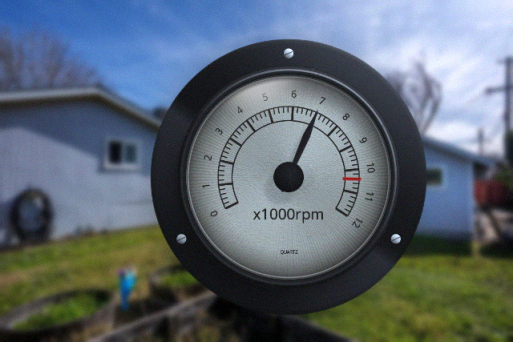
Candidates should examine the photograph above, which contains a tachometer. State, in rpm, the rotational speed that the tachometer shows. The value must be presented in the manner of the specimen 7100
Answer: 7000
